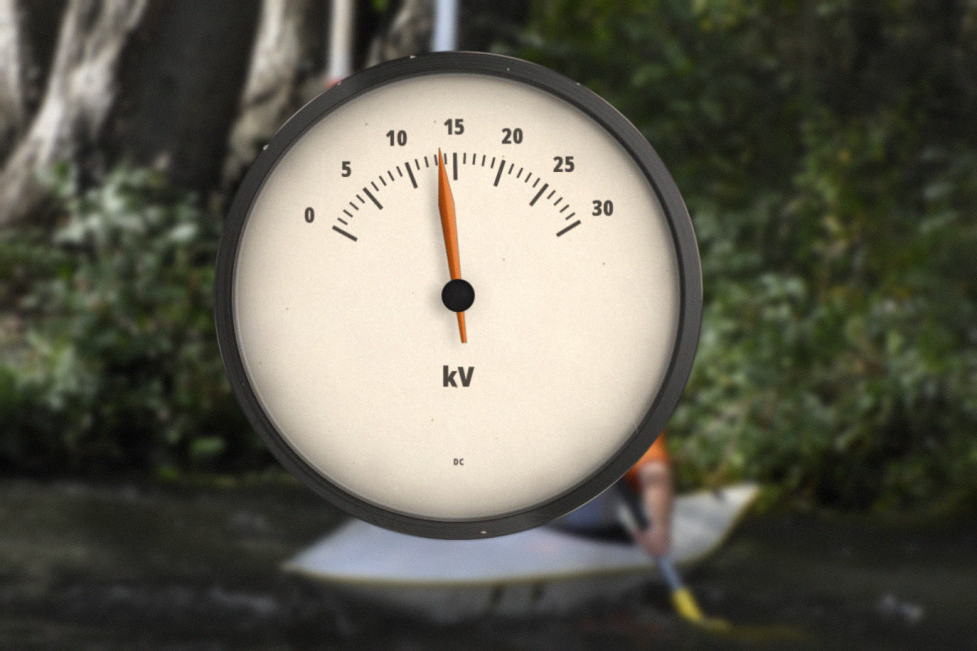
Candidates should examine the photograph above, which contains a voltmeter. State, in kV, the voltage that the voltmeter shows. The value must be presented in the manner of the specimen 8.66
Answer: 13.5
